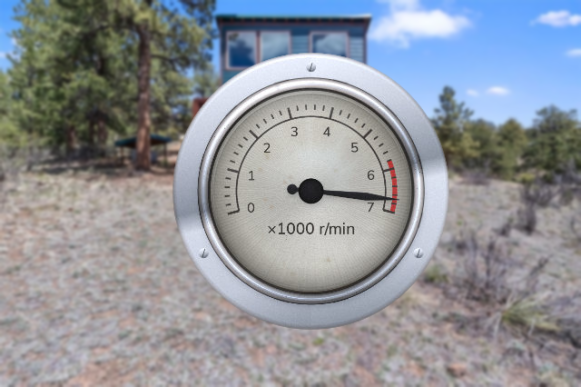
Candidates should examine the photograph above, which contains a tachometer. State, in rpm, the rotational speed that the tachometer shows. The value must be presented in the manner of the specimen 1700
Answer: 6700
